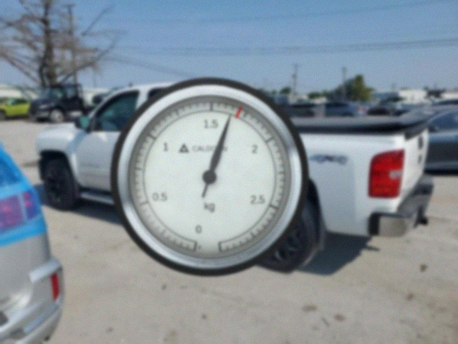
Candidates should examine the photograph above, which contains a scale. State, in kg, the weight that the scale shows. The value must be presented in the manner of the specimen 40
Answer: 1.65
